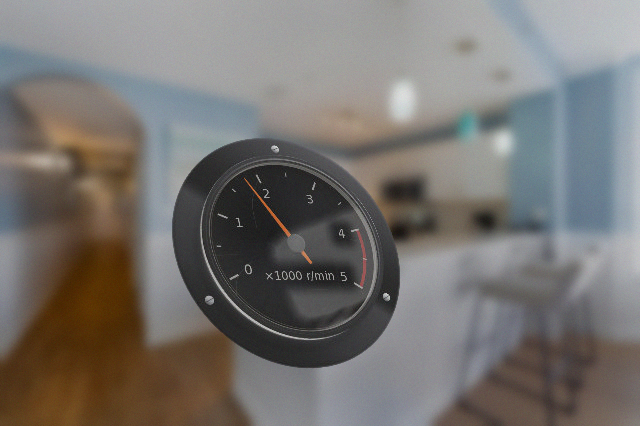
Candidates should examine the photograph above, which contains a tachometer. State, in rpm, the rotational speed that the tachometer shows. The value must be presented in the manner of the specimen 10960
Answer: 1750
